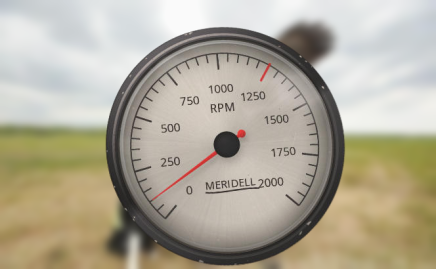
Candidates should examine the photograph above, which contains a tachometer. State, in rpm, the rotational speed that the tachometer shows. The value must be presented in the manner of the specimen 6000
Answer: 100
